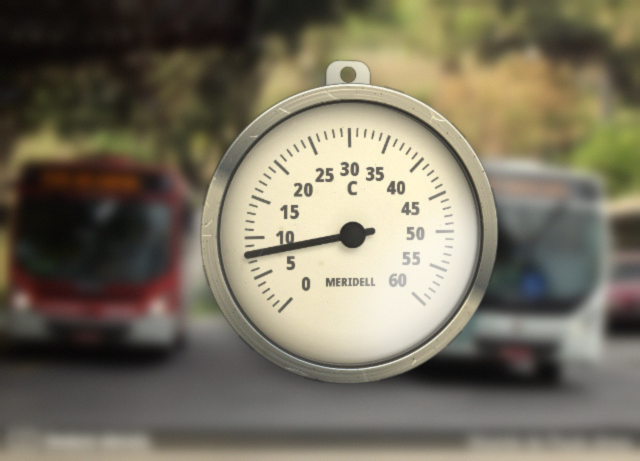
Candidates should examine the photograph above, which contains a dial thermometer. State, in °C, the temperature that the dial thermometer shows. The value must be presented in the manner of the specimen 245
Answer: 8
